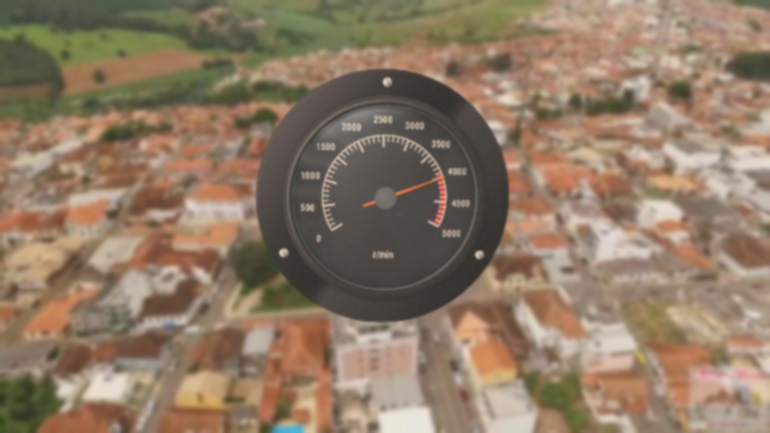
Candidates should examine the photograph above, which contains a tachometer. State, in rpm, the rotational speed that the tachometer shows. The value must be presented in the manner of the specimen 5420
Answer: 4000
